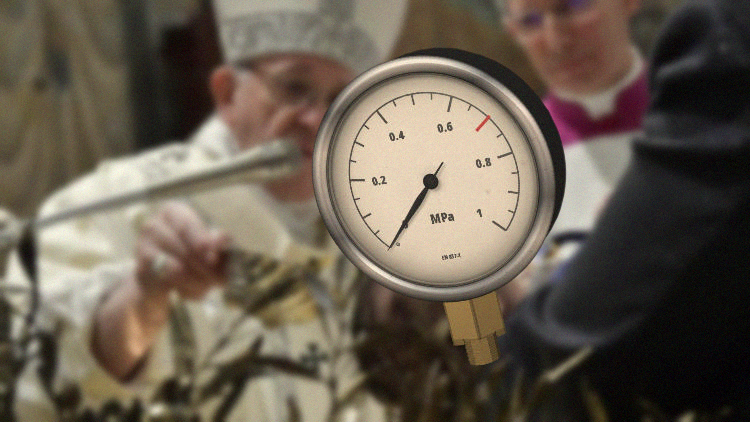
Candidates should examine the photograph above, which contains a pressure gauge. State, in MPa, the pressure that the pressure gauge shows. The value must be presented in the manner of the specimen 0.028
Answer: 0
